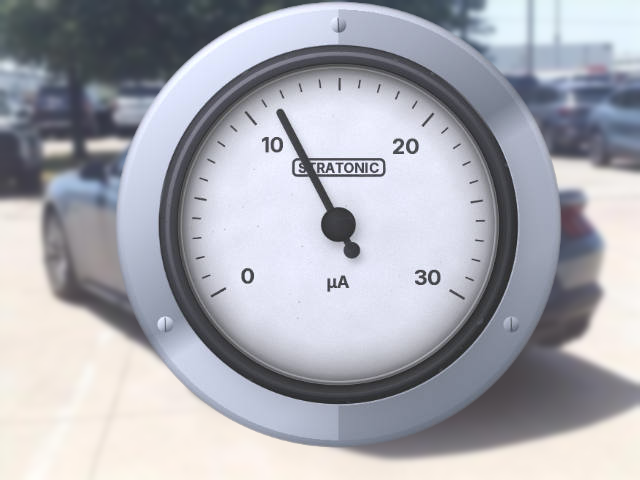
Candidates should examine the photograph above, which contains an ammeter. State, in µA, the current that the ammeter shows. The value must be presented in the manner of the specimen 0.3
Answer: 11.5
